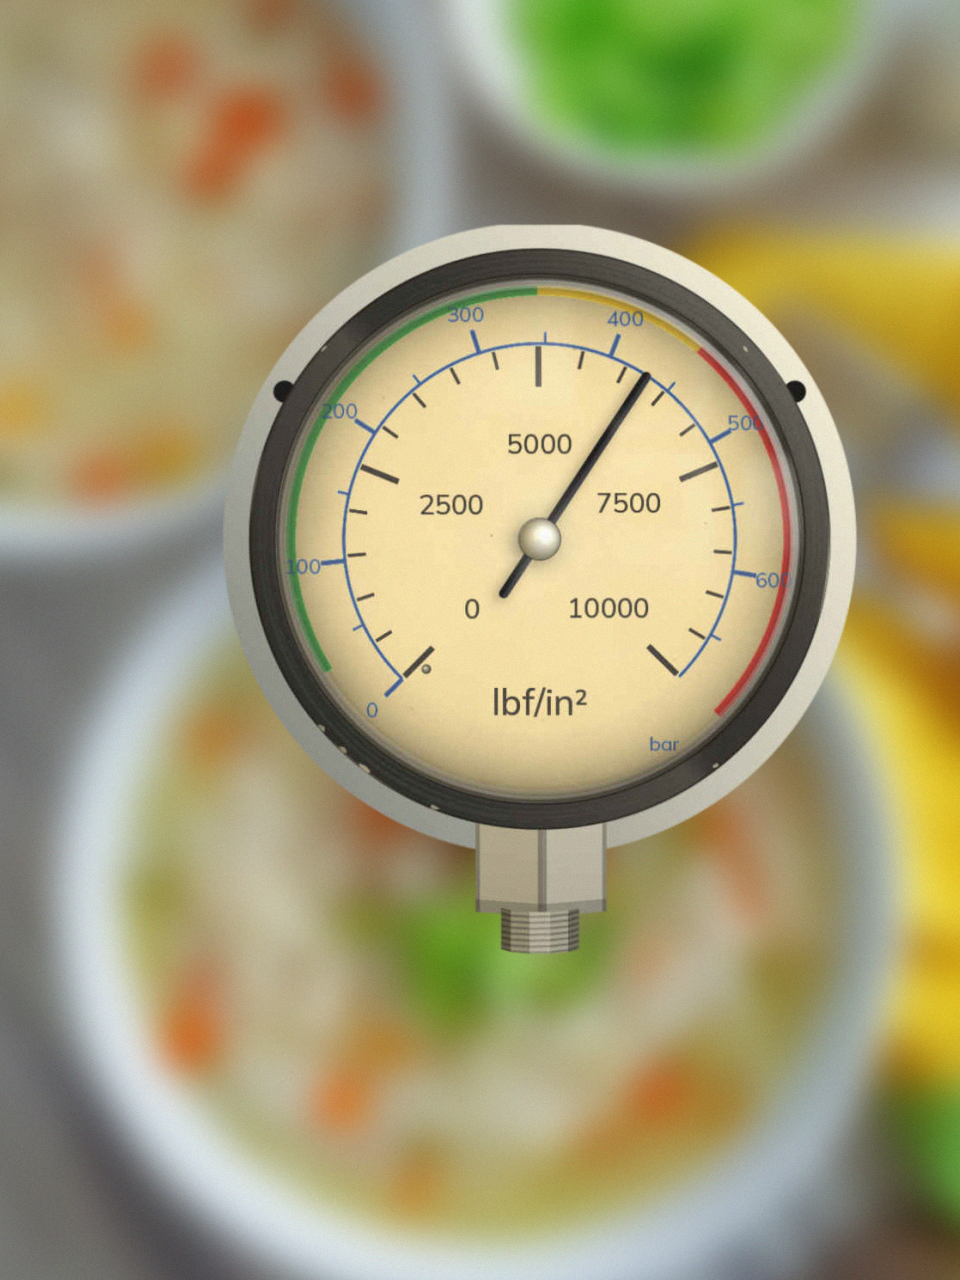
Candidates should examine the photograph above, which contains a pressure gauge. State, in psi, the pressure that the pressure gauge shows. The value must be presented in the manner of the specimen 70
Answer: 6250
